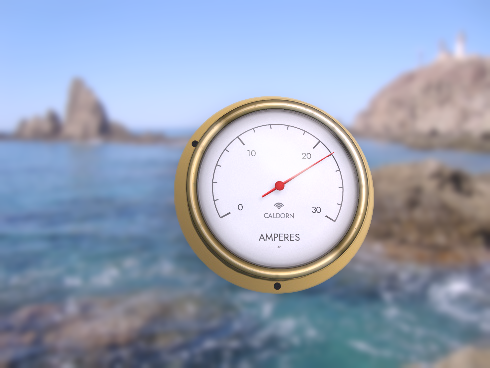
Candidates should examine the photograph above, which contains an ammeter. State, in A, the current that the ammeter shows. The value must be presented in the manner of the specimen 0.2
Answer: 22
